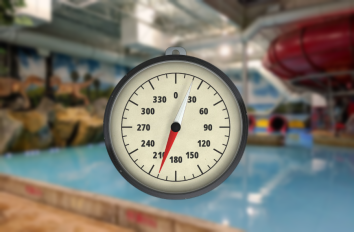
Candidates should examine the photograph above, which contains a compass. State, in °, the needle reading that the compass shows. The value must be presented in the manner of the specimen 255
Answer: 200
